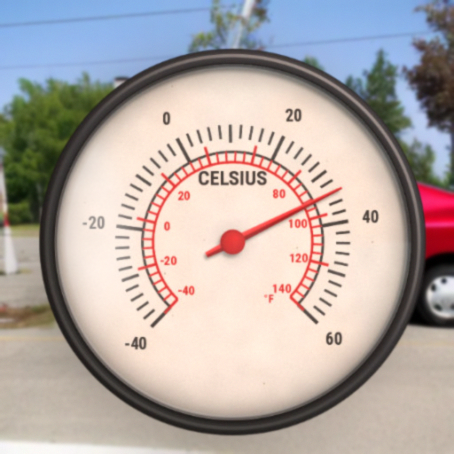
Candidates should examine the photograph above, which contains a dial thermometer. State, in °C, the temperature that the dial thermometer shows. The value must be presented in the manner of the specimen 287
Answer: 34
